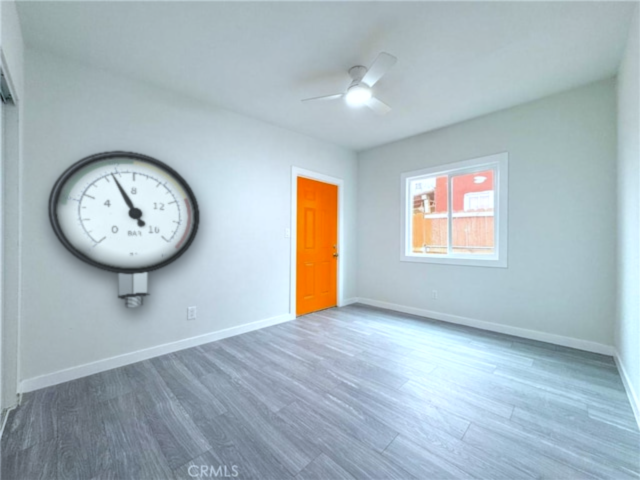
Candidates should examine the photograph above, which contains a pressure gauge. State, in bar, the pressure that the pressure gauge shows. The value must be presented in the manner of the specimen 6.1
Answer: 6.5
